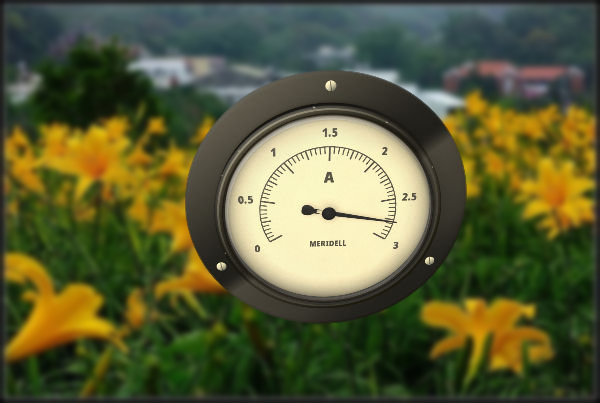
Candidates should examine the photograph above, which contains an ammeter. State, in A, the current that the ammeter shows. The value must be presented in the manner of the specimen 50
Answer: 2.75
